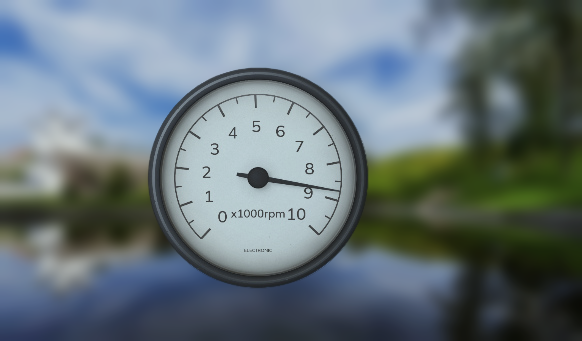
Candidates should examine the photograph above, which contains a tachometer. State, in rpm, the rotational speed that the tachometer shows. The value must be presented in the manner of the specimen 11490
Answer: 8750
